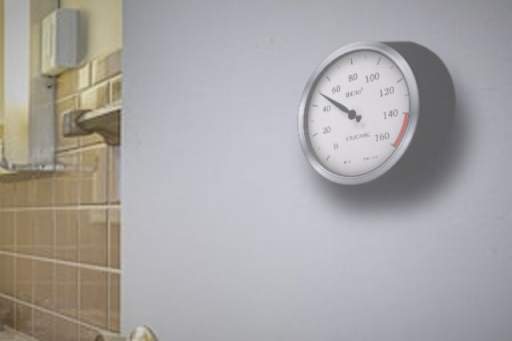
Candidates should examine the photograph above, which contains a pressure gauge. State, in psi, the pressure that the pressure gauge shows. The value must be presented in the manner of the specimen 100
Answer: 50
